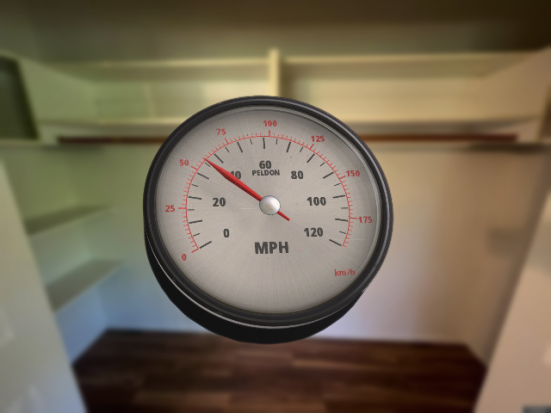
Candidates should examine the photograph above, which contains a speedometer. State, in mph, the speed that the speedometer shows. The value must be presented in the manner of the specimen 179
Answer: 35
